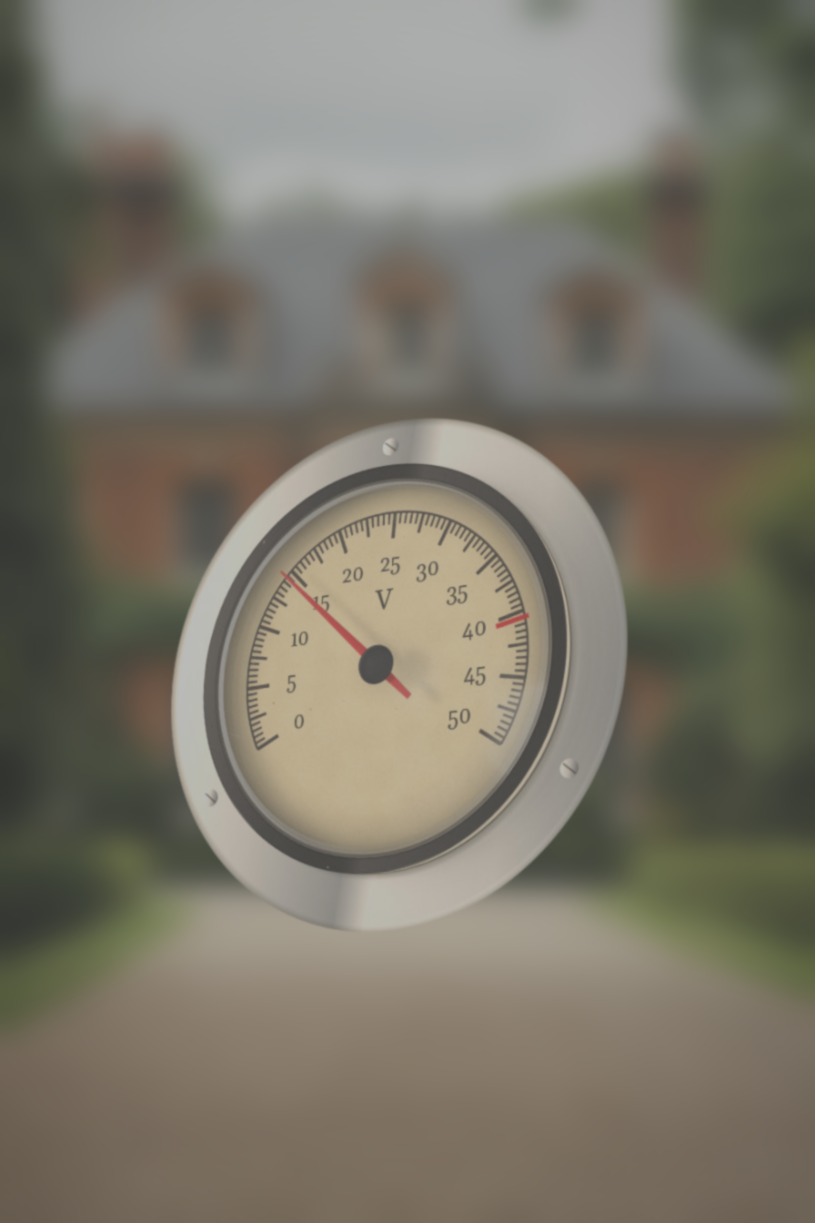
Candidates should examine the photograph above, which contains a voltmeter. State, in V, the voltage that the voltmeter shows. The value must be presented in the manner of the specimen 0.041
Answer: 14.5
